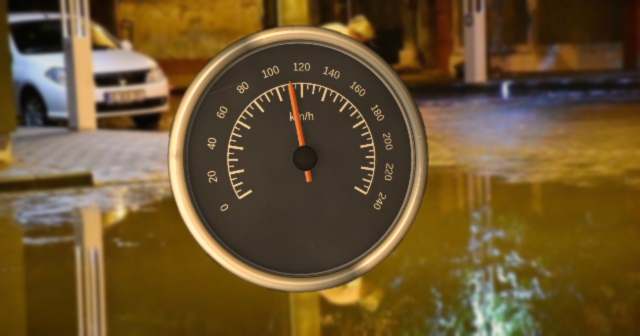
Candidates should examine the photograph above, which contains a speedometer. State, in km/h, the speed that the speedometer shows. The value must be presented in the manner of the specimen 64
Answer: 110
